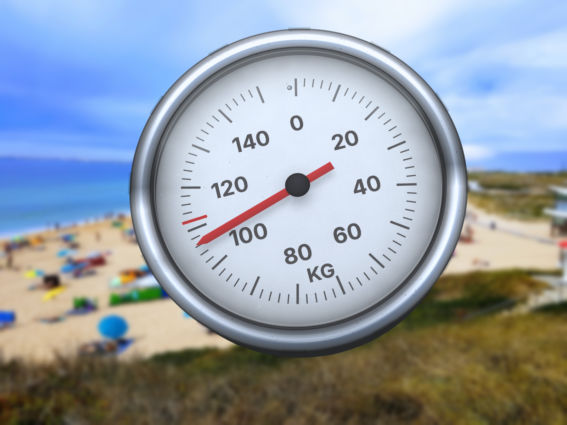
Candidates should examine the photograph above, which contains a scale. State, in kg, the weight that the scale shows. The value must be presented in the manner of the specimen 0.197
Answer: 106
